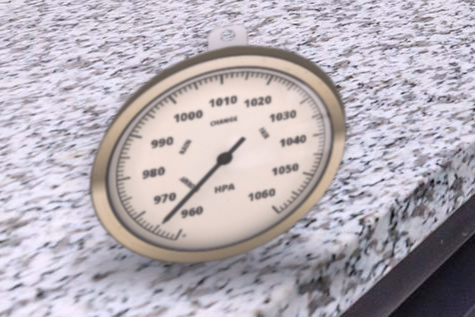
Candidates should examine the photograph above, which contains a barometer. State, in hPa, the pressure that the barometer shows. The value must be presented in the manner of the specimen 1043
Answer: 965
